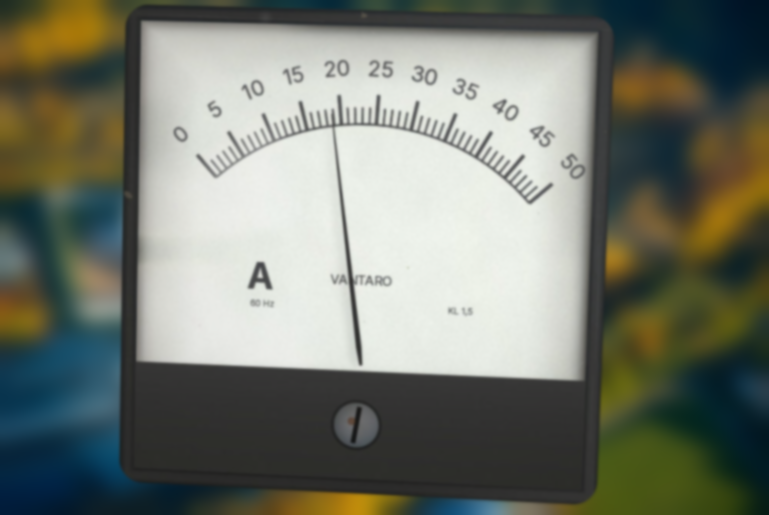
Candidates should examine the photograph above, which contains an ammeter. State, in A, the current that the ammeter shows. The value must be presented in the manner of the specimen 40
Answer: 19
